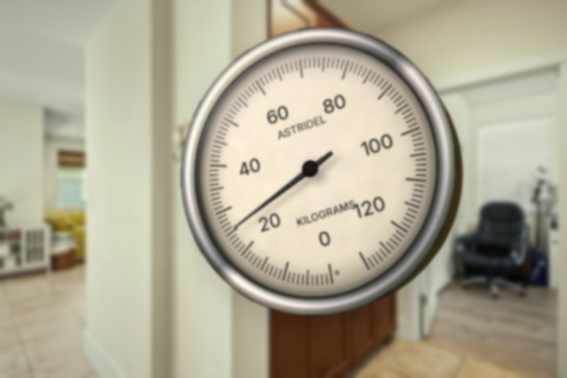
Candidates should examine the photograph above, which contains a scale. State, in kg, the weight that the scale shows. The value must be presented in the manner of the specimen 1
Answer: 25
